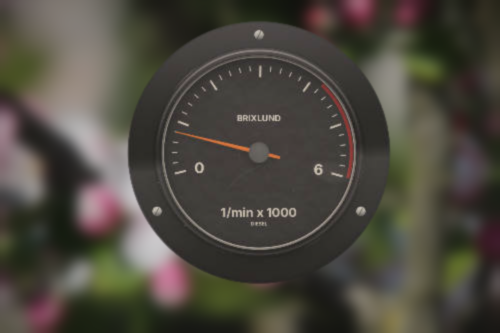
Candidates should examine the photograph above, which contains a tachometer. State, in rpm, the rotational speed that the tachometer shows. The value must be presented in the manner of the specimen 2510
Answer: 800
